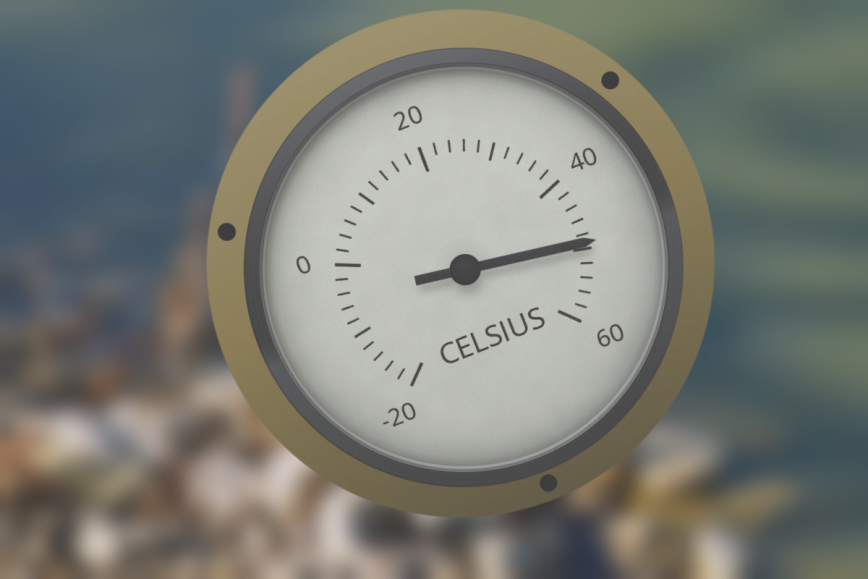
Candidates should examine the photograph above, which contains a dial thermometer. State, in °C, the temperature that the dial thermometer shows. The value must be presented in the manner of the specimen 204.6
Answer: 49
